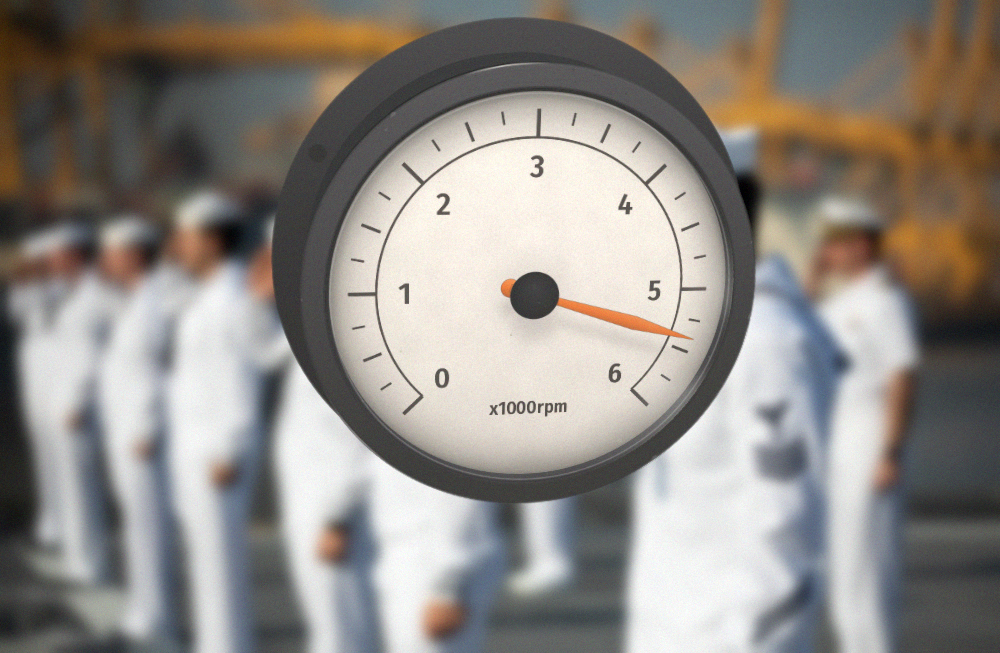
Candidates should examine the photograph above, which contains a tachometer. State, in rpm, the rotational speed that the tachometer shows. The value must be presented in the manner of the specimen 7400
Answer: 5375
